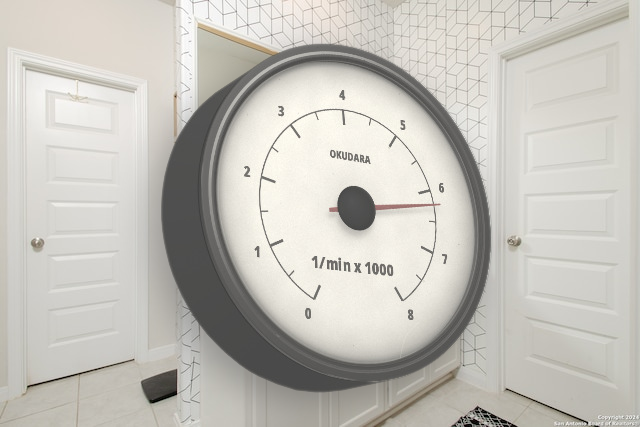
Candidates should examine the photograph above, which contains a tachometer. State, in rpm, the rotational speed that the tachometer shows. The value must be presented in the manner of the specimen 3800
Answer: 6250
